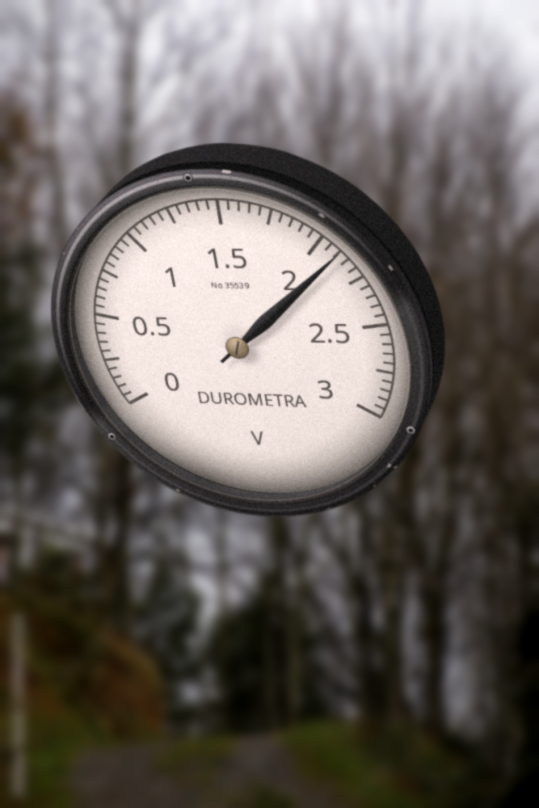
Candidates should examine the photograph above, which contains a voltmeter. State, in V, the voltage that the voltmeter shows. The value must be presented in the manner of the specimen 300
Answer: 2.1
